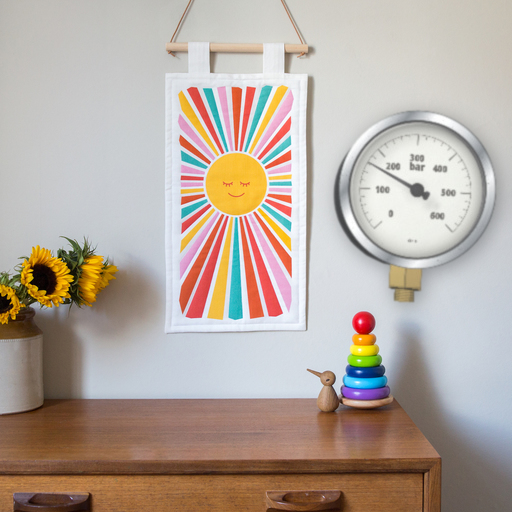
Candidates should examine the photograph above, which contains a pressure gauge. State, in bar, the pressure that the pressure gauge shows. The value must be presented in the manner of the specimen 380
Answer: 160
